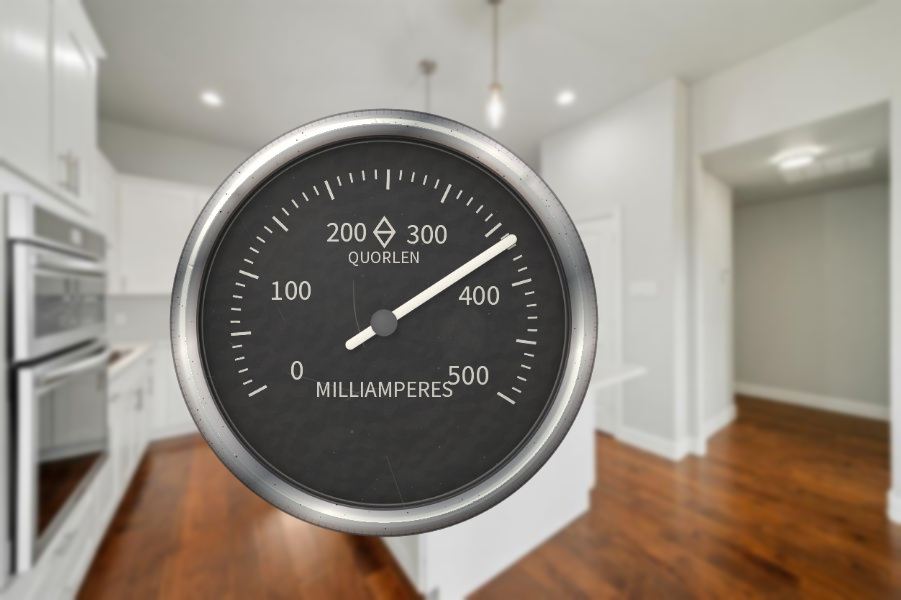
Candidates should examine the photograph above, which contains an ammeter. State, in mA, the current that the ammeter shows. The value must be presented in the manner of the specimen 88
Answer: 365
